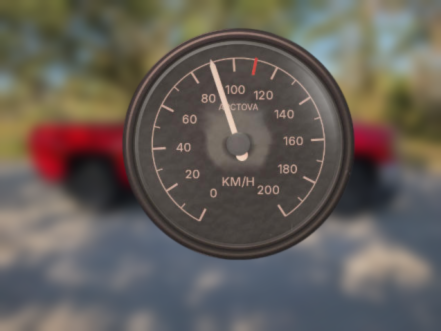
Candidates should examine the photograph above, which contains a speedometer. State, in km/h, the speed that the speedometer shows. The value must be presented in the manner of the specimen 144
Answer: 90
